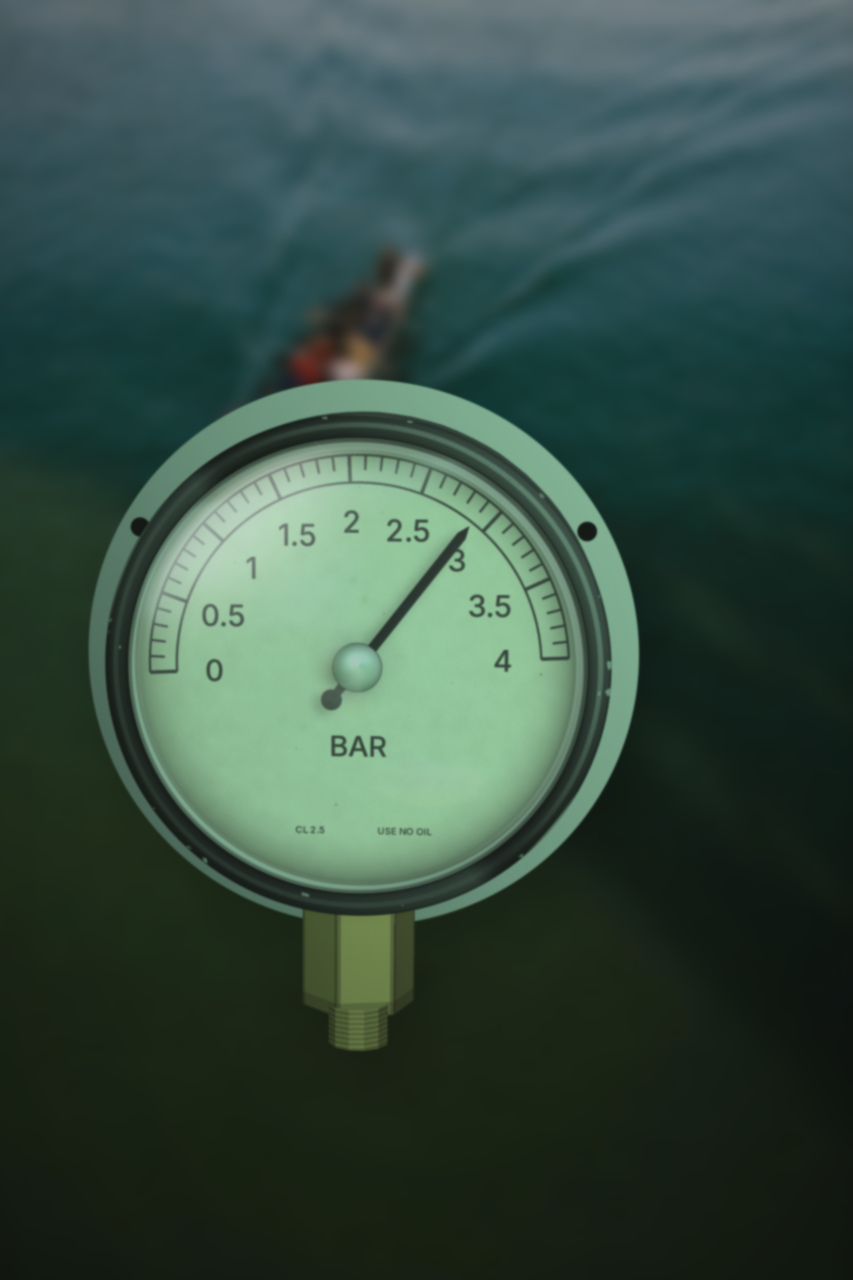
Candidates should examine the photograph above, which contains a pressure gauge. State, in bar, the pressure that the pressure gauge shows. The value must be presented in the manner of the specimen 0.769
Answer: 2.9
